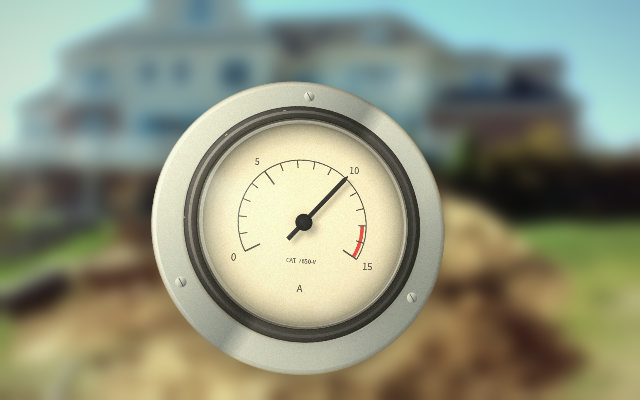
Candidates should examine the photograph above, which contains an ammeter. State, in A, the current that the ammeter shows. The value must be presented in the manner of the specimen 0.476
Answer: 10
